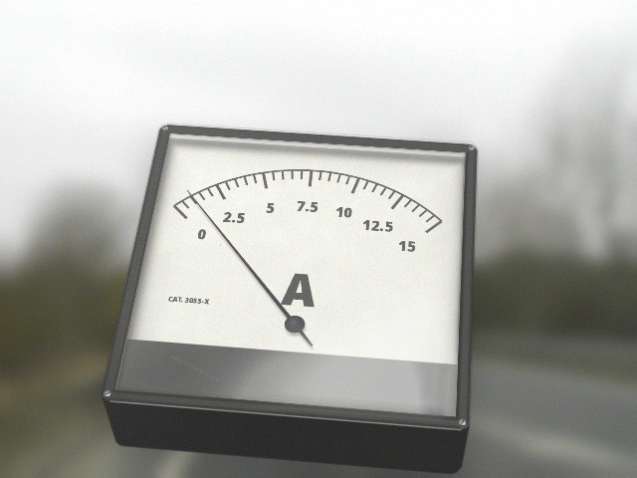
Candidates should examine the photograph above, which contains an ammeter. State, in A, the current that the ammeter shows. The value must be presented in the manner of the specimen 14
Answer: 1
